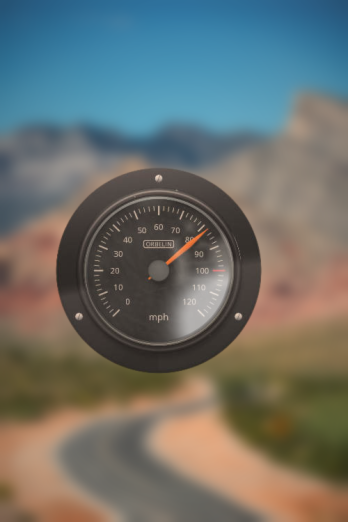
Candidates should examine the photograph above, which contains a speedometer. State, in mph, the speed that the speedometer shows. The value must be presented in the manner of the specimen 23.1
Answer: 82
